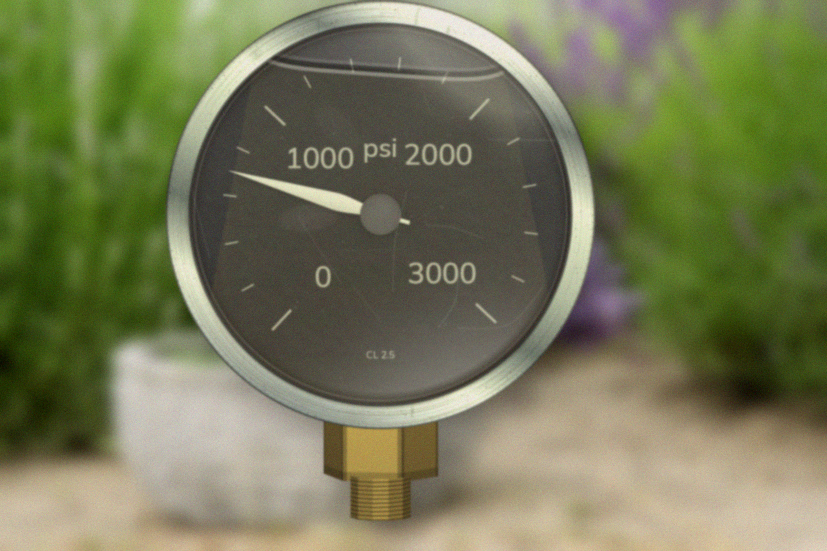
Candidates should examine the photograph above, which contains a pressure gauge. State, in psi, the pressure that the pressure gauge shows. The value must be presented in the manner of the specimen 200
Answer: 700
